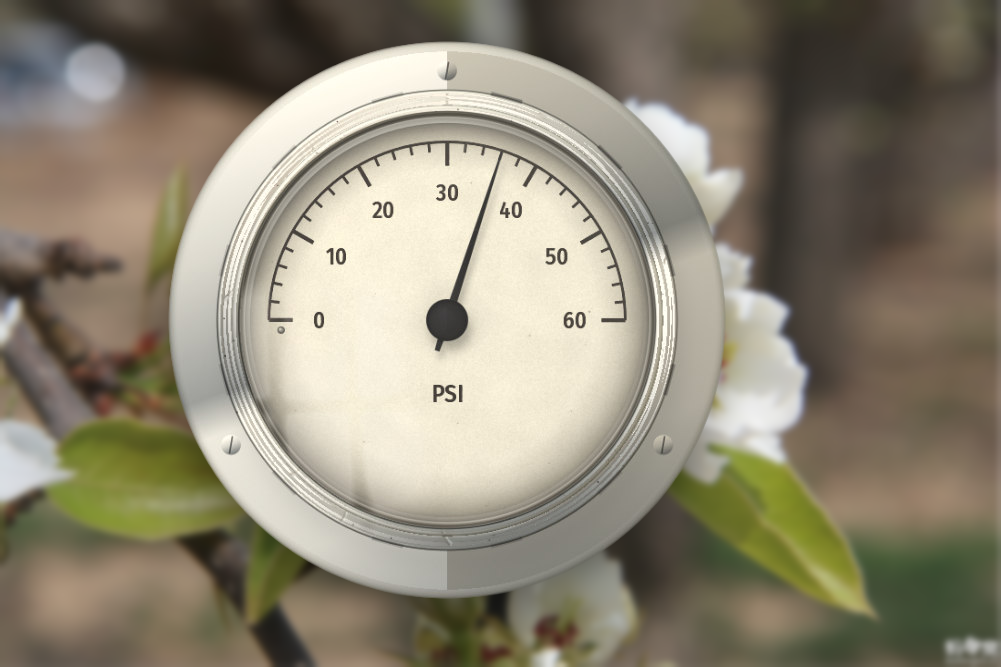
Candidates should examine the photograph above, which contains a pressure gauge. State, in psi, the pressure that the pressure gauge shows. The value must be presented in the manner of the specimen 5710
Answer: 36
